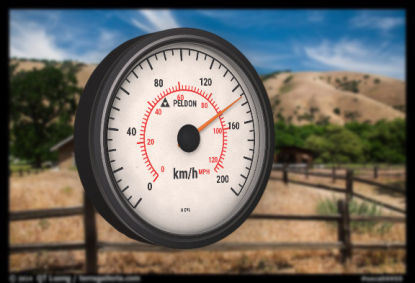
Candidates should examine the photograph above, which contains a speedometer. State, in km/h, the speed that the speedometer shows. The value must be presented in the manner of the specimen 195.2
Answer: 145
